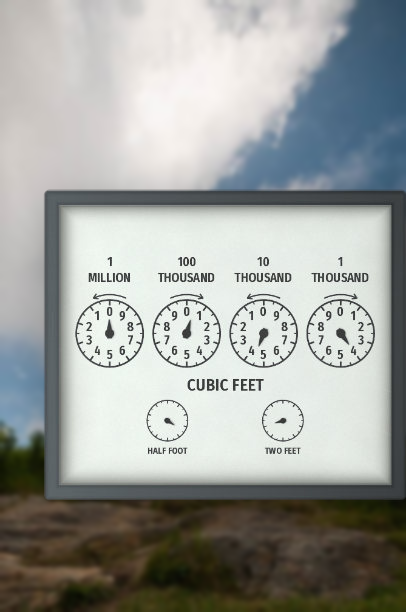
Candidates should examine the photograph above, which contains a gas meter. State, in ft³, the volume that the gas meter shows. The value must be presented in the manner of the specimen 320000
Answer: 4400
